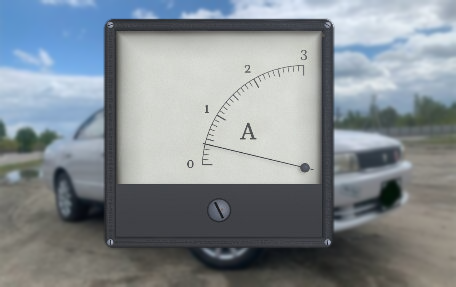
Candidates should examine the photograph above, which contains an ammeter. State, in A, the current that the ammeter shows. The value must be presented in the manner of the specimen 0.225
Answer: 0.4
